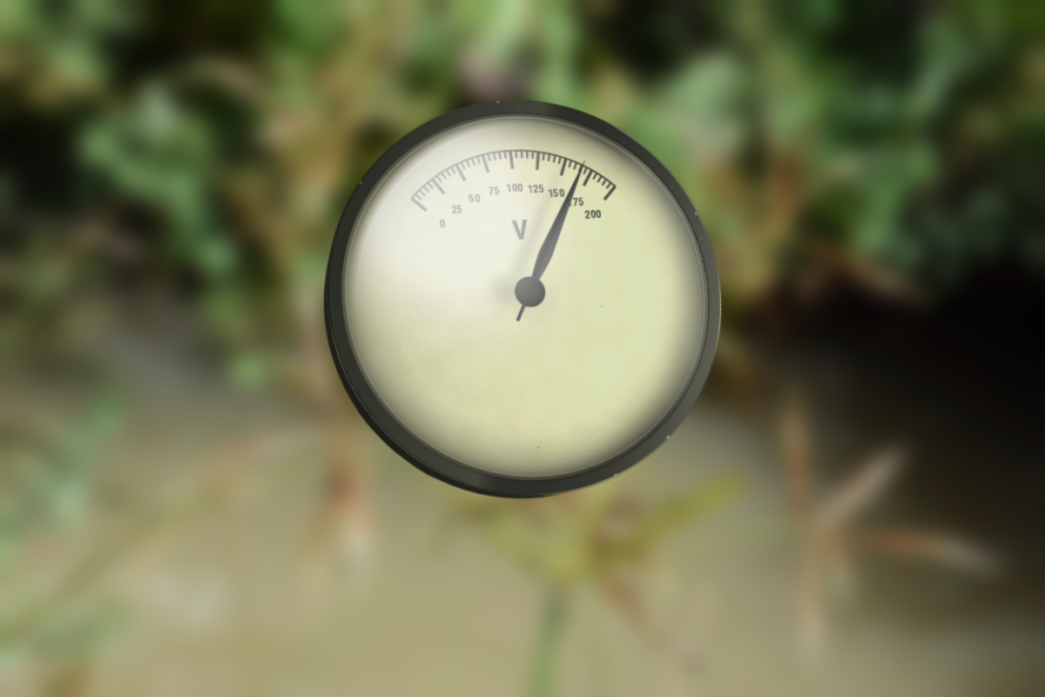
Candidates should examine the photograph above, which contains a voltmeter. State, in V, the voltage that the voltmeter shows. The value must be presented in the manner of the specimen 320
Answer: 165
